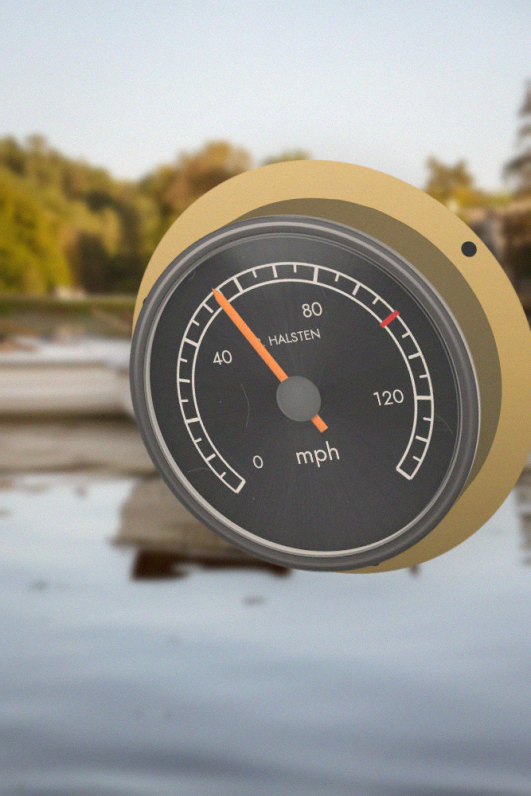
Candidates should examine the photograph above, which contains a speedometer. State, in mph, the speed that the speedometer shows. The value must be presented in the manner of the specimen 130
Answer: 55
